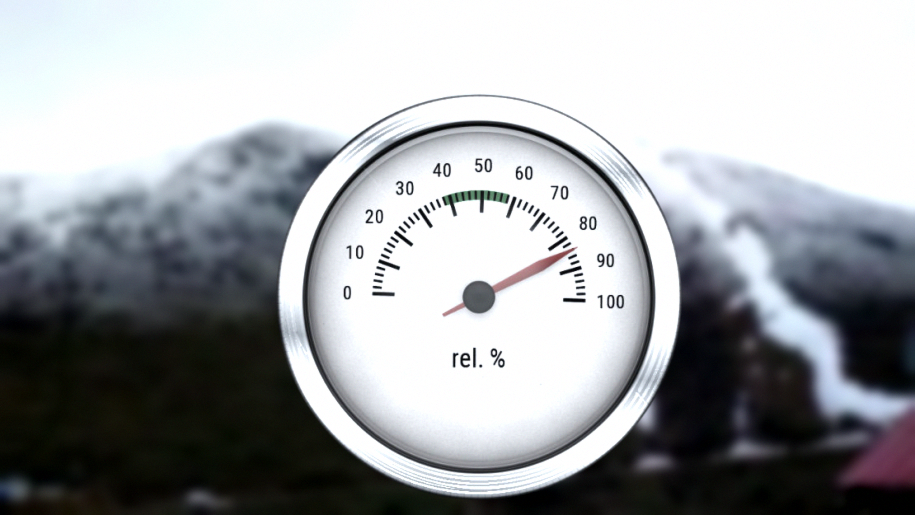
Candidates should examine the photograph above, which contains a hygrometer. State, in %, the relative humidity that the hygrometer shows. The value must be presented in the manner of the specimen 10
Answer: 84
